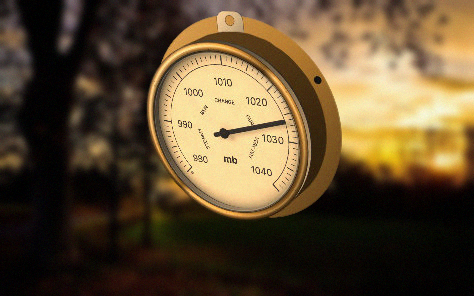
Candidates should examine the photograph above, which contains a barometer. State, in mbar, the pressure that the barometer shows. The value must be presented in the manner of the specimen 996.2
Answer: 1026
